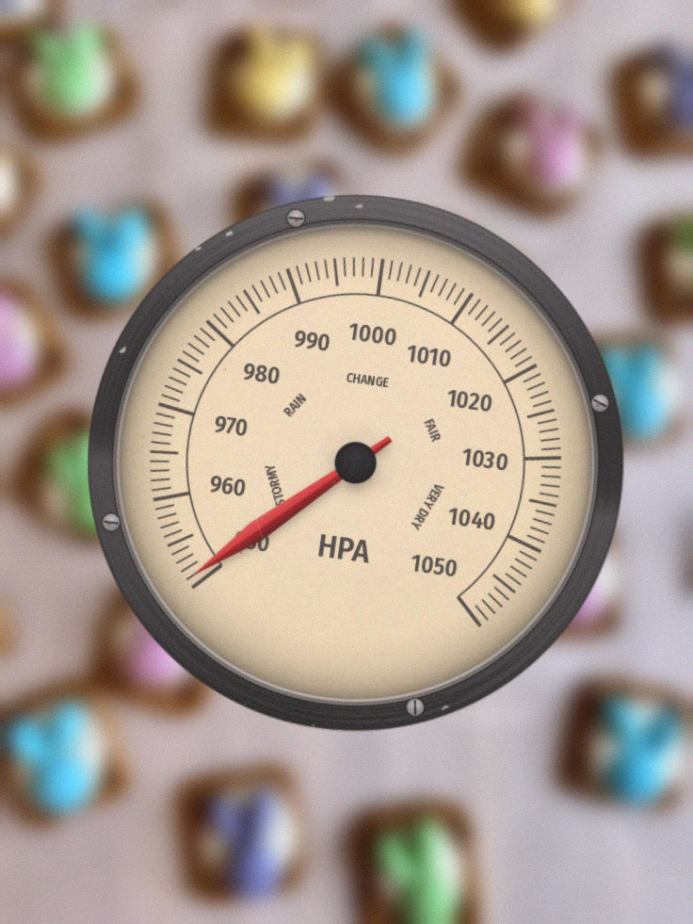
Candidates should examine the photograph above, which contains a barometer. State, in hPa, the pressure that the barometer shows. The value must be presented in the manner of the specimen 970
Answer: 951
